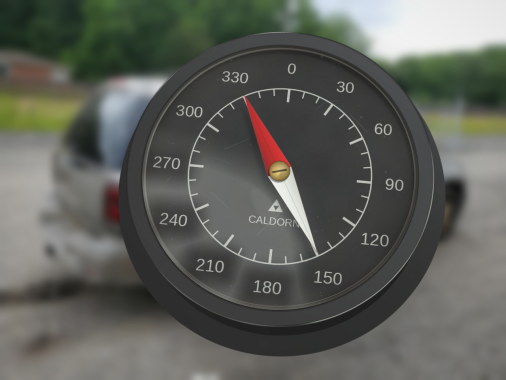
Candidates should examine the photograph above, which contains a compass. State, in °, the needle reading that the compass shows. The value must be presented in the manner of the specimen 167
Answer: 330
